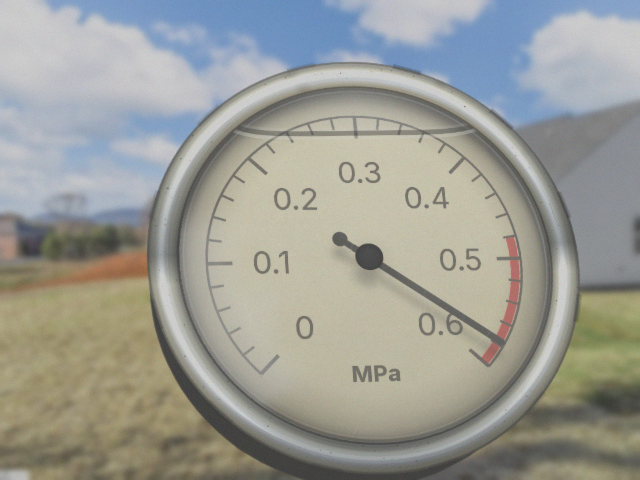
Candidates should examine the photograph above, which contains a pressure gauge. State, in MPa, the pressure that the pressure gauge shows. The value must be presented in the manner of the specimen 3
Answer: 0.58
